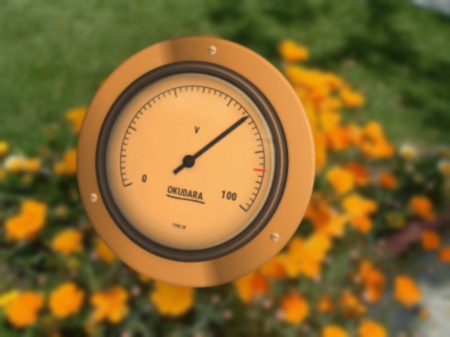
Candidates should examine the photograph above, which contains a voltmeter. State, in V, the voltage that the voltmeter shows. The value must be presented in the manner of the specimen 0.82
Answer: 68
